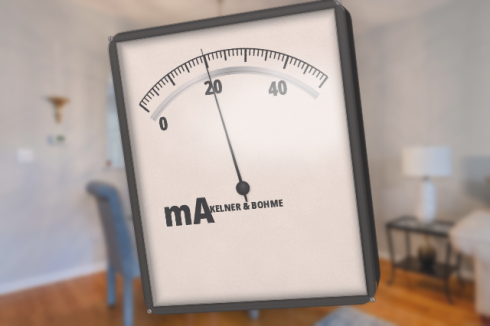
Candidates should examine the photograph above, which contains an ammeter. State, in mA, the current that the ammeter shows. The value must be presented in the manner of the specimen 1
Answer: 20
